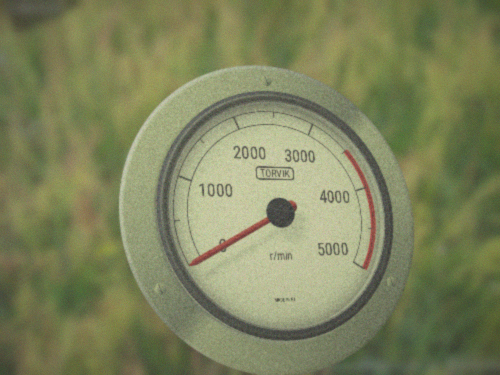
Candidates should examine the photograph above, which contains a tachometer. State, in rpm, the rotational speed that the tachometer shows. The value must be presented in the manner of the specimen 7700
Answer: 0
